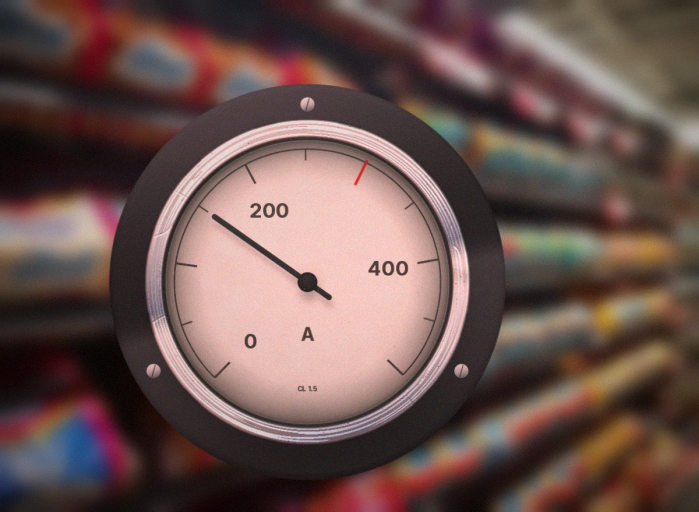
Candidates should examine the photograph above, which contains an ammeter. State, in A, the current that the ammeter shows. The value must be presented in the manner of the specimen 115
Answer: 150
